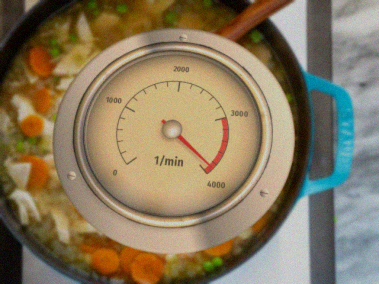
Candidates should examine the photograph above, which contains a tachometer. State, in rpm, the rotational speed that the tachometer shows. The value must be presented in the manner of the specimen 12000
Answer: 3900
